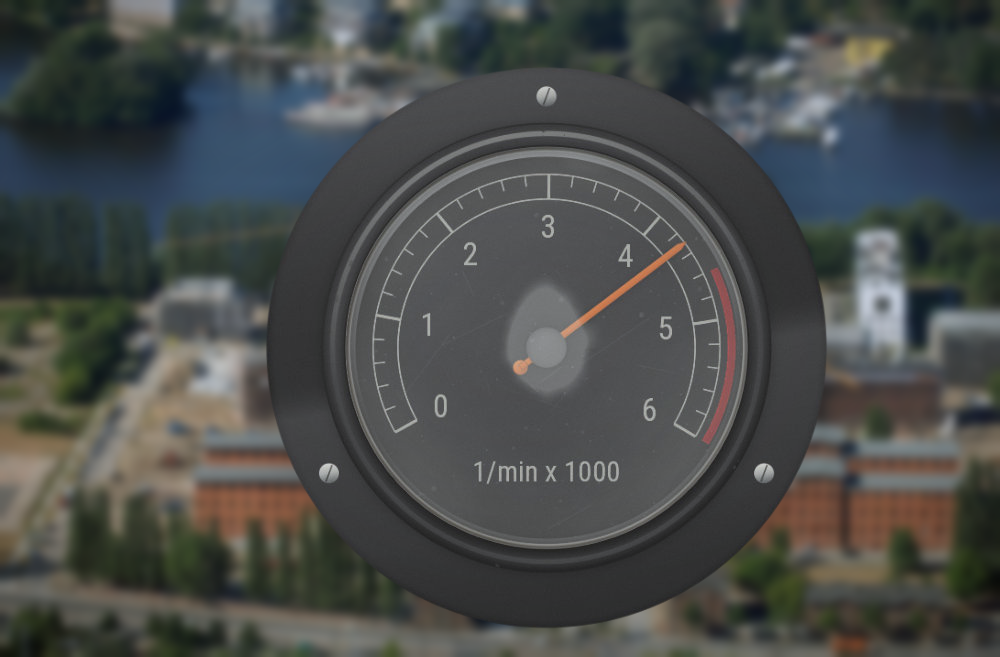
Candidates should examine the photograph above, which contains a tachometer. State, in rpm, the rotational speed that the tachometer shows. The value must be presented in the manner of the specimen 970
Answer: 4300
